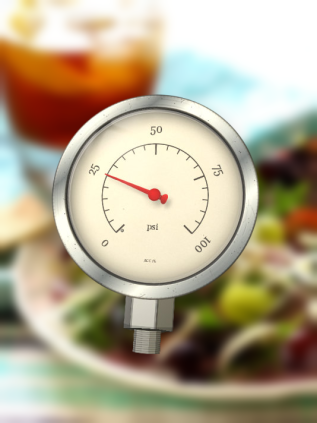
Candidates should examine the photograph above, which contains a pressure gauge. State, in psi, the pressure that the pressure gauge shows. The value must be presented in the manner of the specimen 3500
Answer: 25
